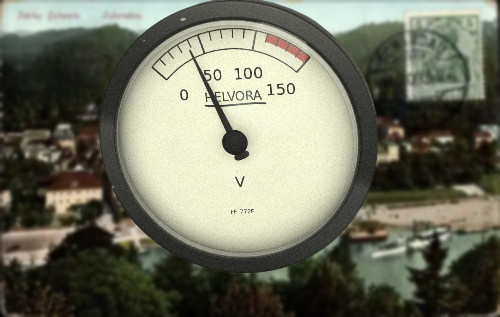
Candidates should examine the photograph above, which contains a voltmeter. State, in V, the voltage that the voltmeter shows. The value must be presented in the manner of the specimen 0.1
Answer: 40
